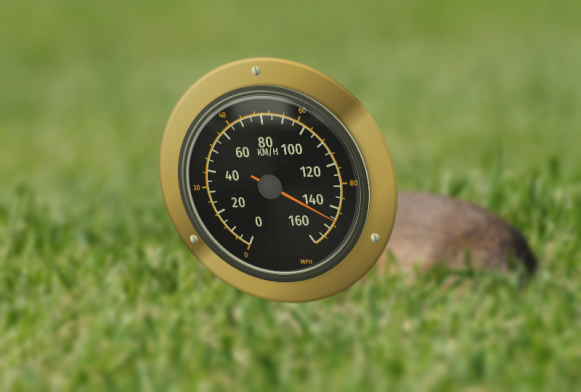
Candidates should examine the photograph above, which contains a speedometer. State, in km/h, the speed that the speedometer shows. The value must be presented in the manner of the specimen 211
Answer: 145
